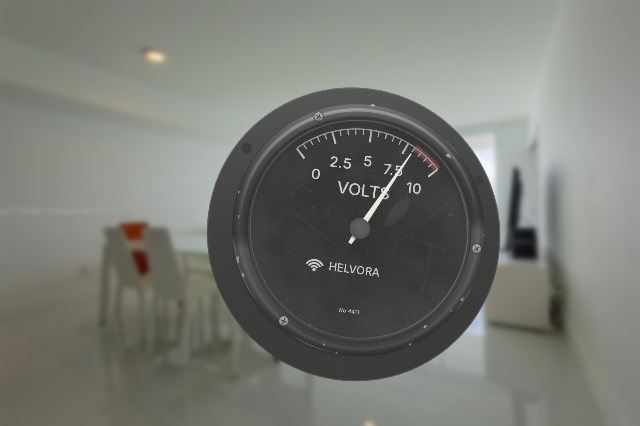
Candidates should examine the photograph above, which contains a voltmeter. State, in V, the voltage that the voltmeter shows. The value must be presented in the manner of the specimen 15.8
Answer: 8
